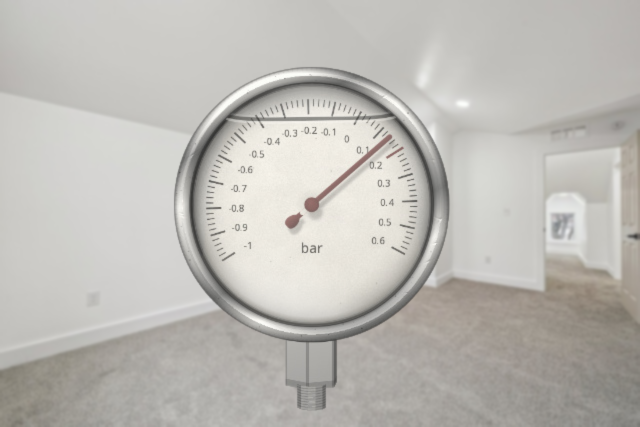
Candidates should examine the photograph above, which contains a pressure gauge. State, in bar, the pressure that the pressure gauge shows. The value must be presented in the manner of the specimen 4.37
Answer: 0.14
